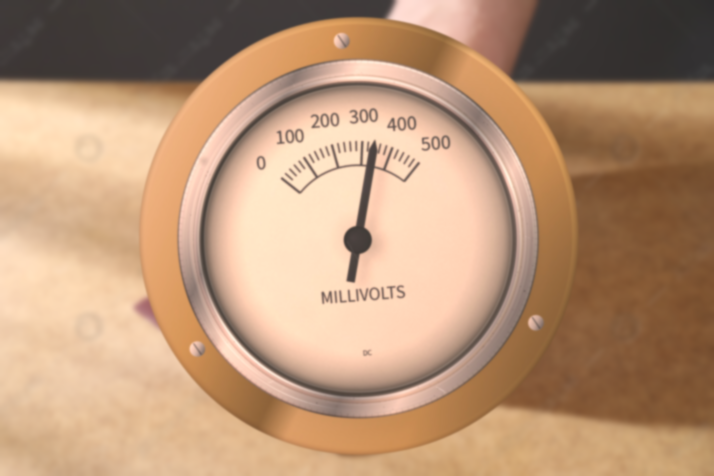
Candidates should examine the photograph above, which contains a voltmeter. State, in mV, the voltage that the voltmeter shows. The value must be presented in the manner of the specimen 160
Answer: 340
